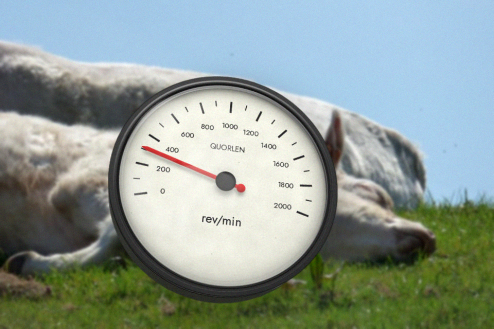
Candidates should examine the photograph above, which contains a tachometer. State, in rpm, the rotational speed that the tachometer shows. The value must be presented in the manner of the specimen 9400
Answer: 300
